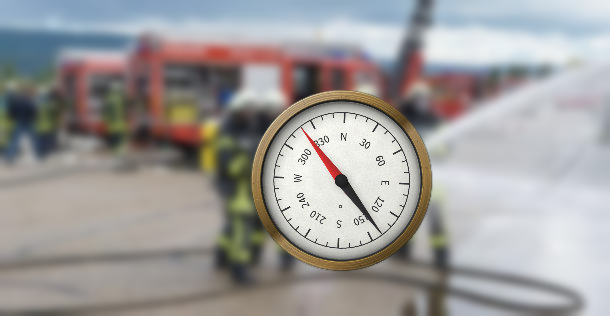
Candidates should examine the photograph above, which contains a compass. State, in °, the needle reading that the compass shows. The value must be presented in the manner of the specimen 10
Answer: 320
